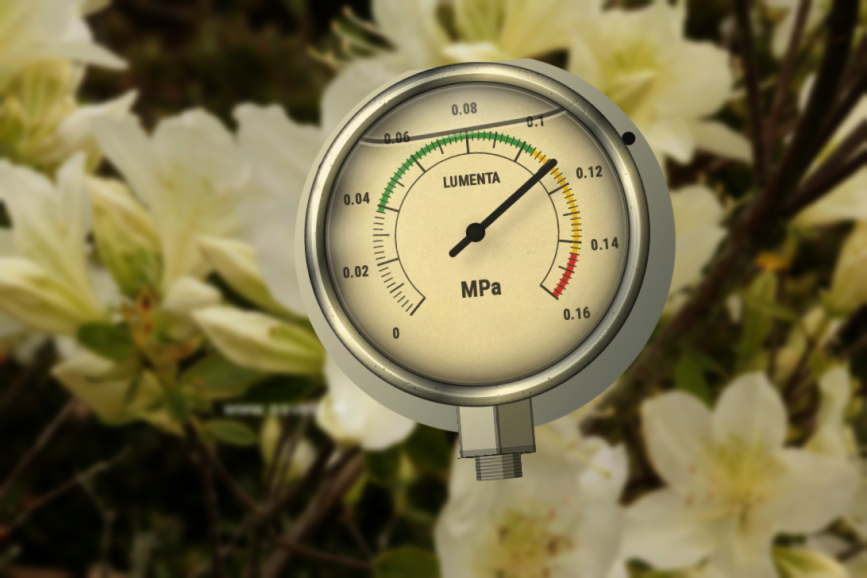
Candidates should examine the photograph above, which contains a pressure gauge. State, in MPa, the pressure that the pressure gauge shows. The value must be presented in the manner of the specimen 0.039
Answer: 0.112
